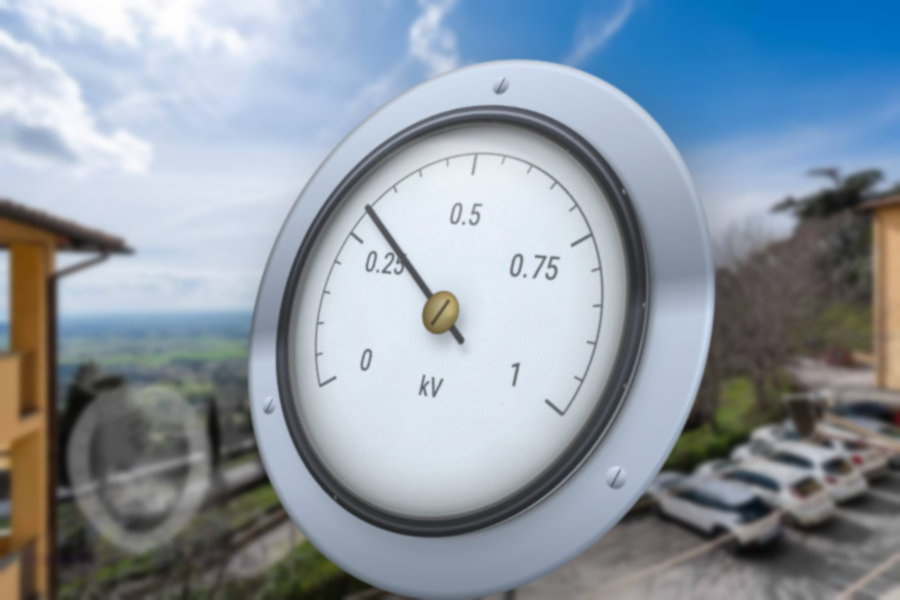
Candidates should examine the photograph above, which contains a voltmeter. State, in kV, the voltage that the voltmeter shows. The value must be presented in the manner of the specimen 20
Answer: 0.3
